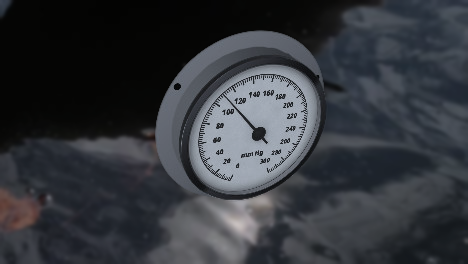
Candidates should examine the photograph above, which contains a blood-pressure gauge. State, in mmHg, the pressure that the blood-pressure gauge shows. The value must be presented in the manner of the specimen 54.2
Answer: 110
